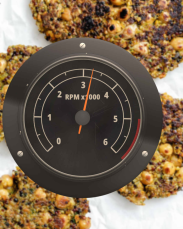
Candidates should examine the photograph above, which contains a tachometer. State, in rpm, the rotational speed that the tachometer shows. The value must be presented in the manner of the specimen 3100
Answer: 3250
